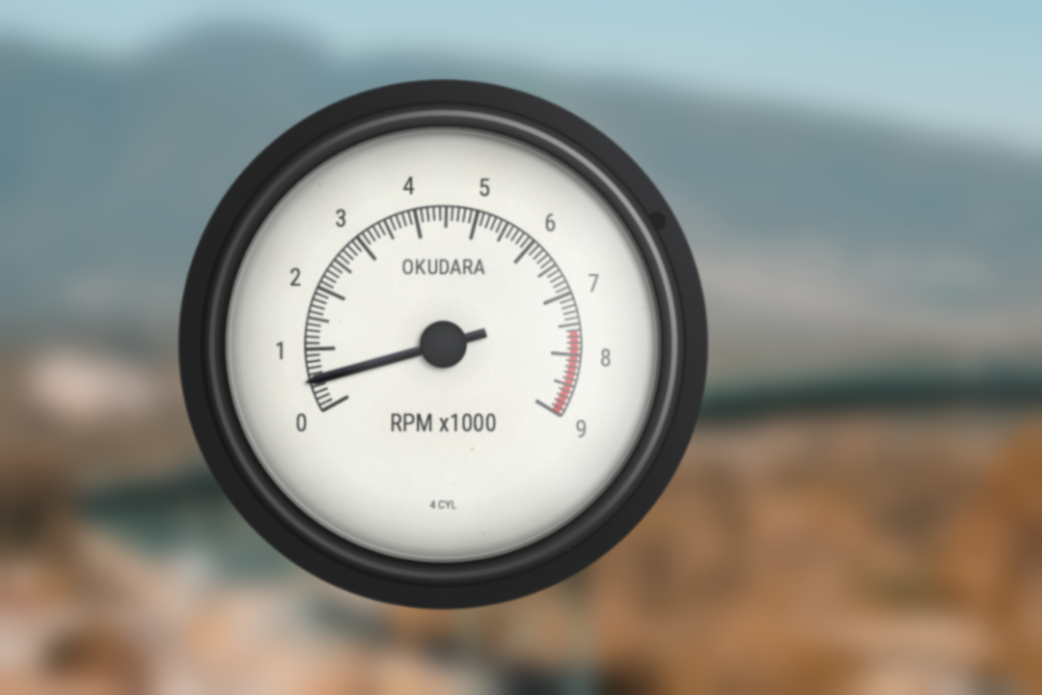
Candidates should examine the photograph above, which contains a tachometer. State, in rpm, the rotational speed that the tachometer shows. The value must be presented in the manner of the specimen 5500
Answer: 500
